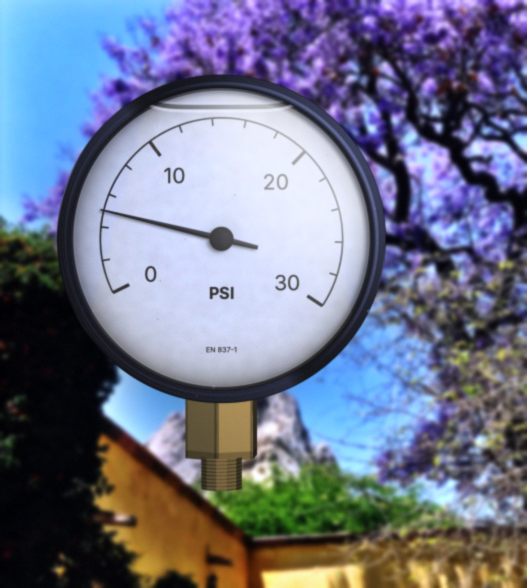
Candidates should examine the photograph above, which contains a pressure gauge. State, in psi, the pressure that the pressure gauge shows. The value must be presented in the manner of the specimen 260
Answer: 5
